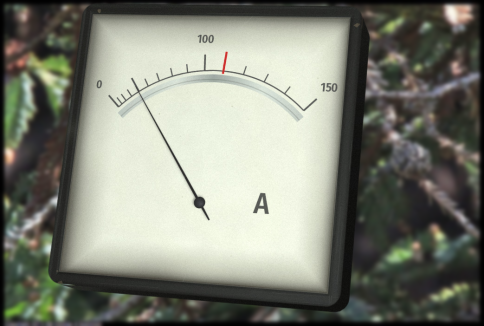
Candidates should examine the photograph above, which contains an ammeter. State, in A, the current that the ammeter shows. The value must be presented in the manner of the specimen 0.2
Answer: 50
